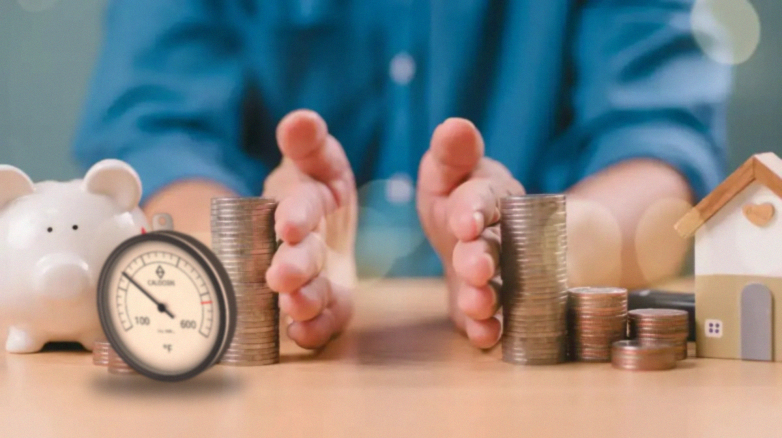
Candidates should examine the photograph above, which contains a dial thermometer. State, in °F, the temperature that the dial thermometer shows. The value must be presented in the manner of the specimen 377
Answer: 240
